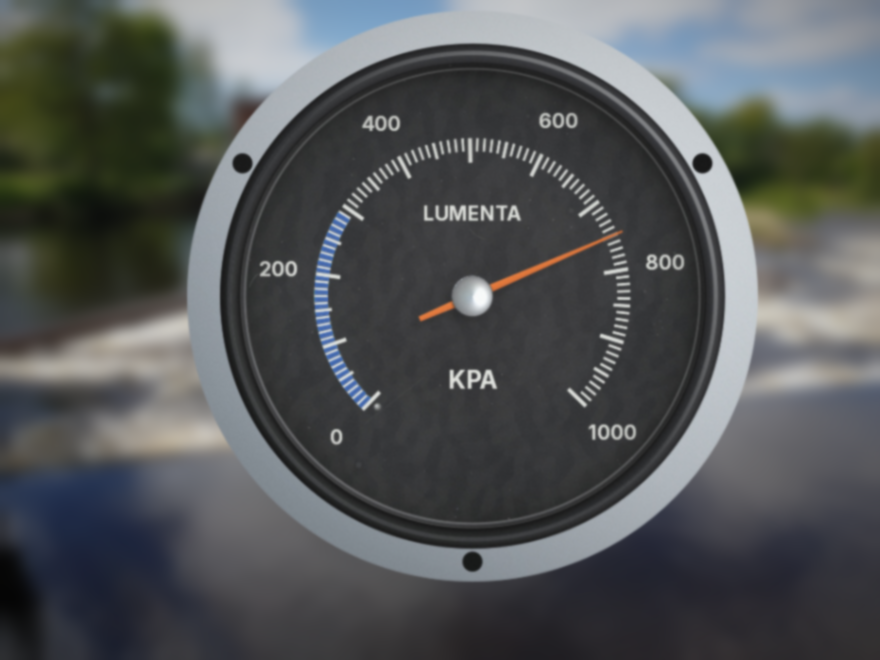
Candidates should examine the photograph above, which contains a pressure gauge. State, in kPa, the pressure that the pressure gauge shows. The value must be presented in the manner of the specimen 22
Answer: 750
